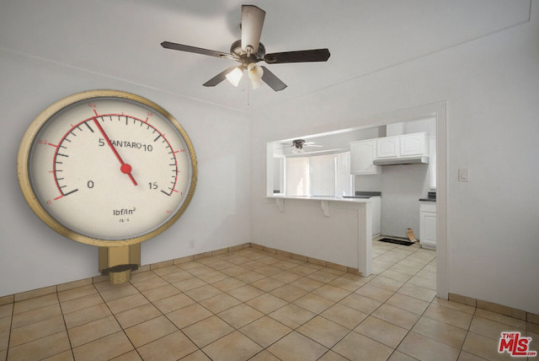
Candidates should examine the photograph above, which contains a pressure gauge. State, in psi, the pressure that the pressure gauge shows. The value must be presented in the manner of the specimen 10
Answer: 5.5
